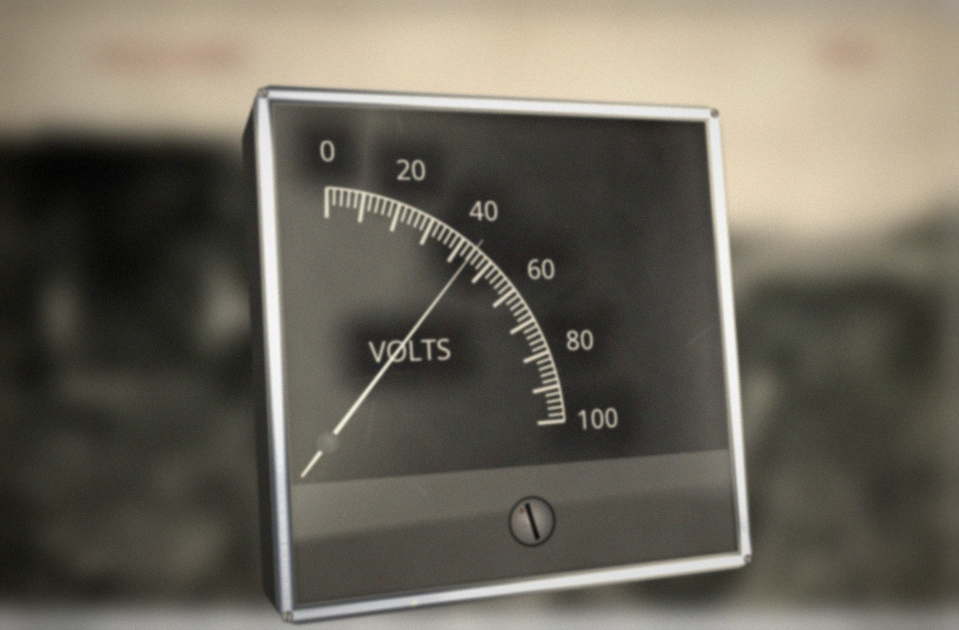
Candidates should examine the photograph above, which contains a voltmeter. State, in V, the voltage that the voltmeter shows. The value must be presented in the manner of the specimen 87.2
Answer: 44
